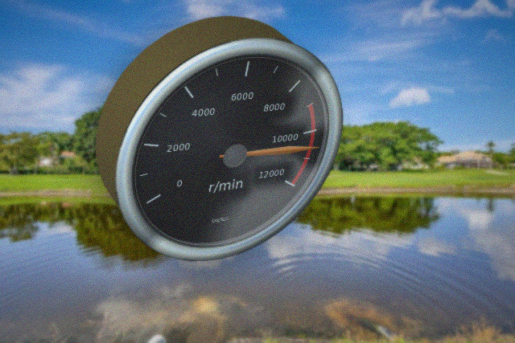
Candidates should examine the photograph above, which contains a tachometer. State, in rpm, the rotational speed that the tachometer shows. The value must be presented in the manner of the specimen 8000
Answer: 10500
